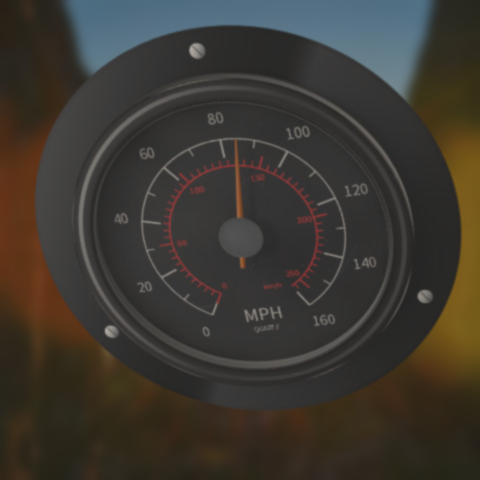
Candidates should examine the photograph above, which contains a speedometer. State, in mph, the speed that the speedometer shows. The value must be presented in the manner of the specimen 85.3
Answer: 85
